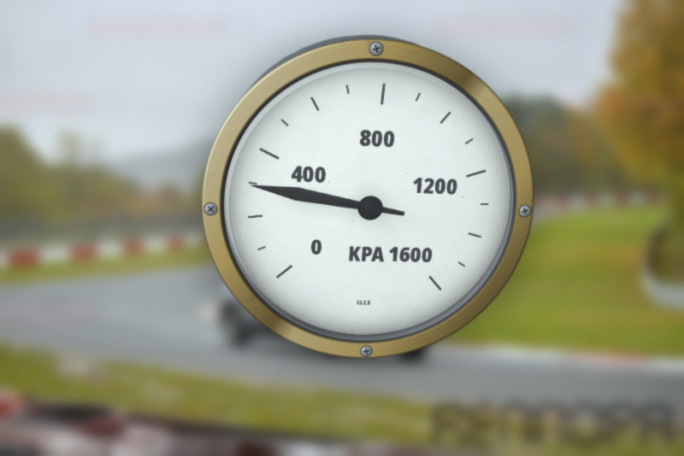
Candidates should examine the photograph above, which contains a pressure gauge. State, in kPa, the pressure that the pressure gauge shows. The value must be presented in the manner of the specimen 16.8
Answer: 300
